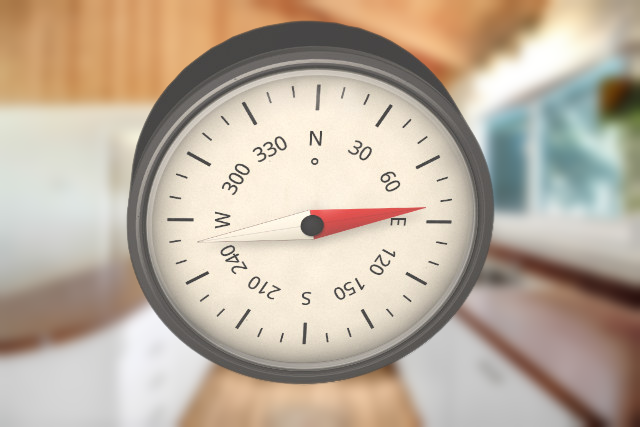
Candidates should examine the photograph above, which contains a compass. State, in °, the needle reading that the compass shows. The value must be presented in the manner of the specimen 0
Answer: 80
